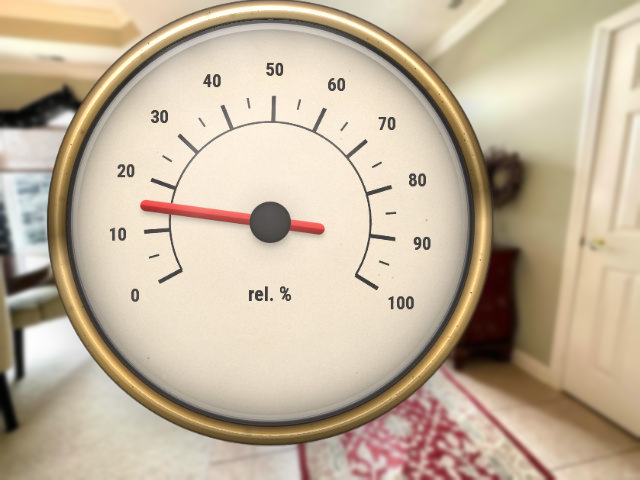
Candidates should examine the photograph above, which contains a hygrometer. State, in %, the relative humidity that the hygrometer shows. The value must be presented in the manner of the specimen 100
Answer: 15
